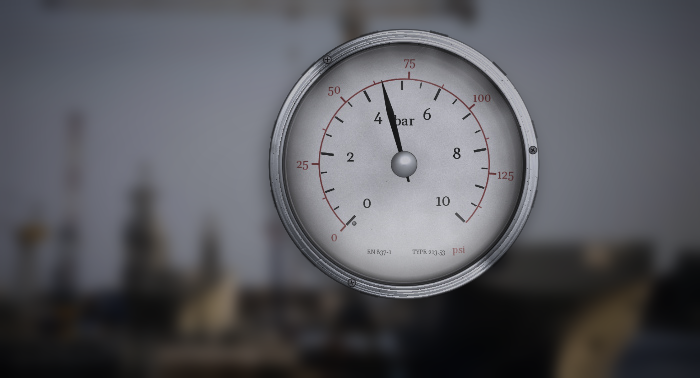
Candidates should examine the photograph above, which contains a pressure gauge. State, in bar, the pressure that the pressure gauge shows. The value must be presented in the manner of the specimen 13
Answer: 4.5
